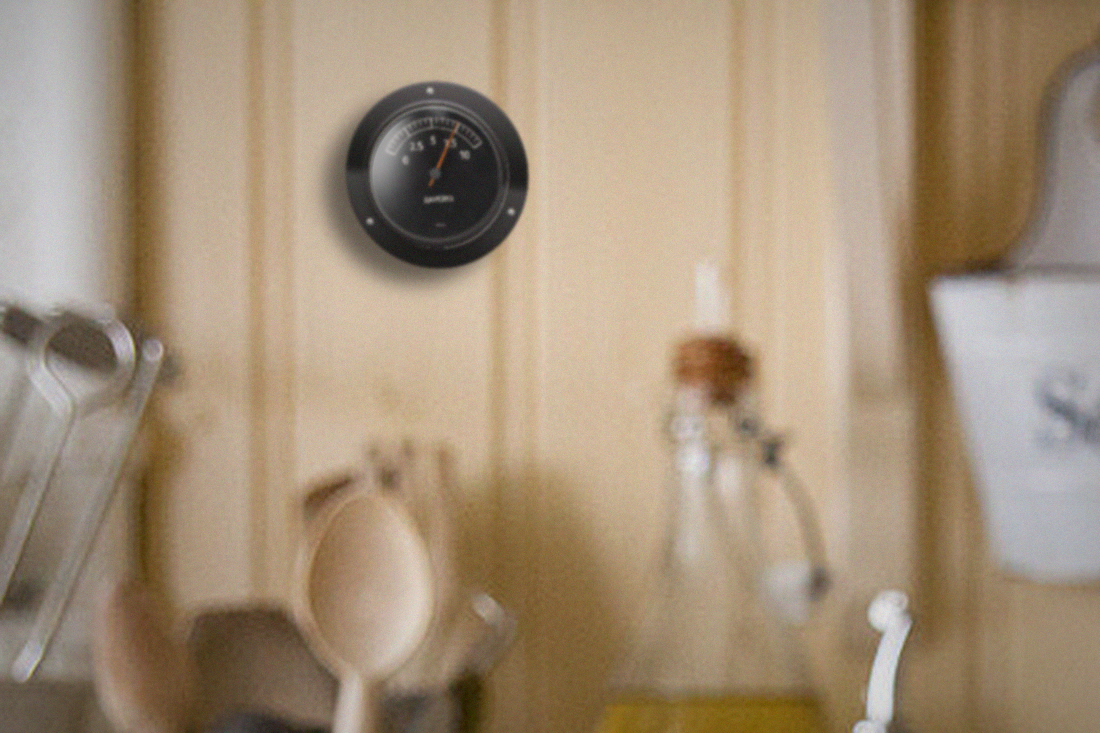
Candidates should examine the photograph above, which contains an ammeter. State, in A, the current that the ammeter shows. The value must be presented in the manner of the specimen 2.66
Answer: 7.5
